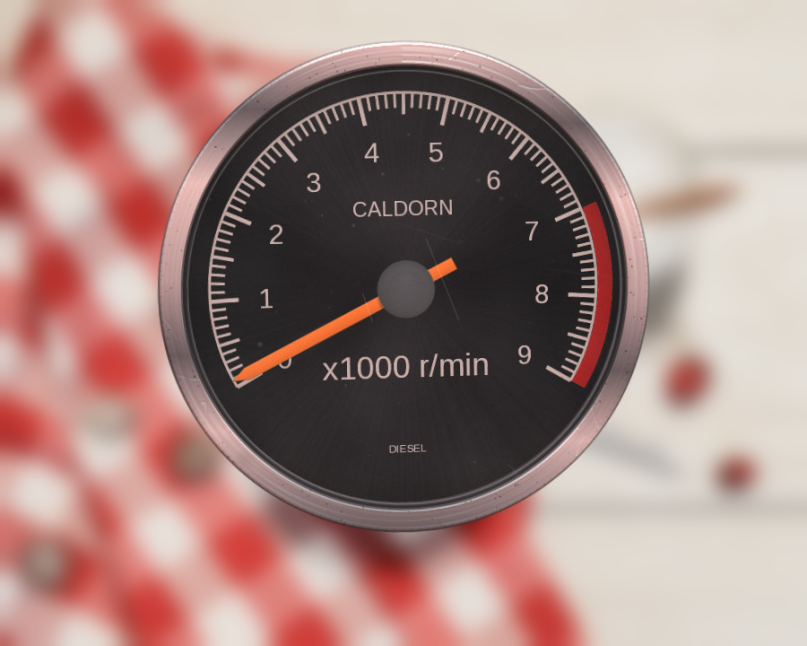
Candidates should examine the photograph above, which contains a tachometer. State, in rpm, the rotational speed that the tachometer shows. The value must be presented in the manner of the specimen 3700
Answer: 100
